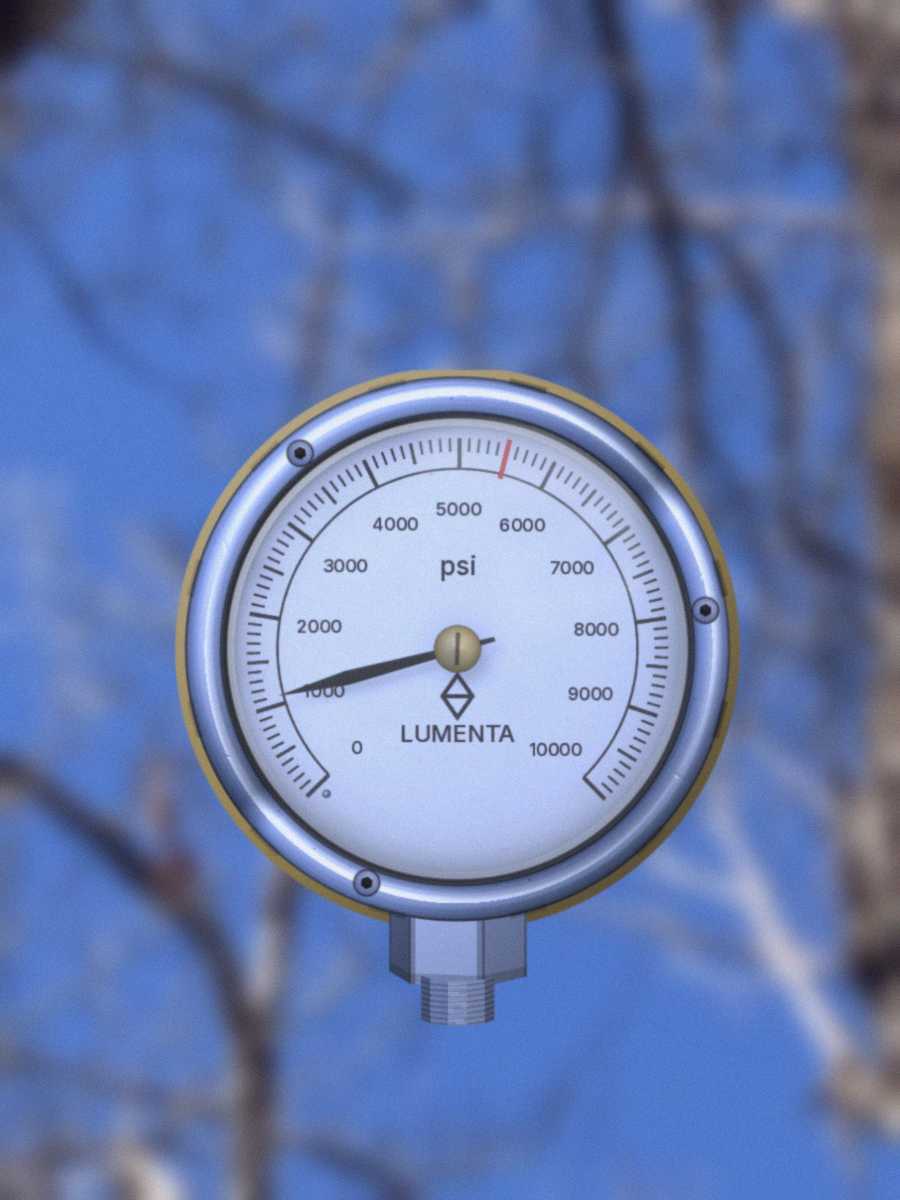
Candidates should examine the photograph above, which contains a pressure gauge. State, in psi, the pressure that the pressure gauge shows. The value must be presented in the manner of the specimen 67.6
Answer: 1100
